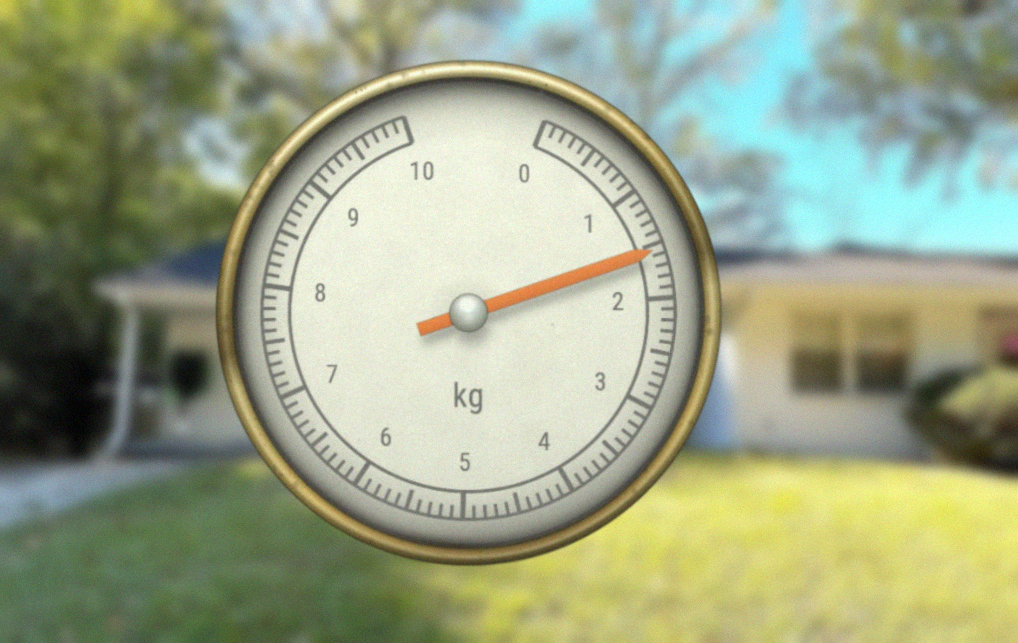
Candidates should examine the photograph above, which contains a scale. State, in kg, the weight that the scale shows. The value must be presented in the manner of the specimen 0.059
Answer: 1.55
